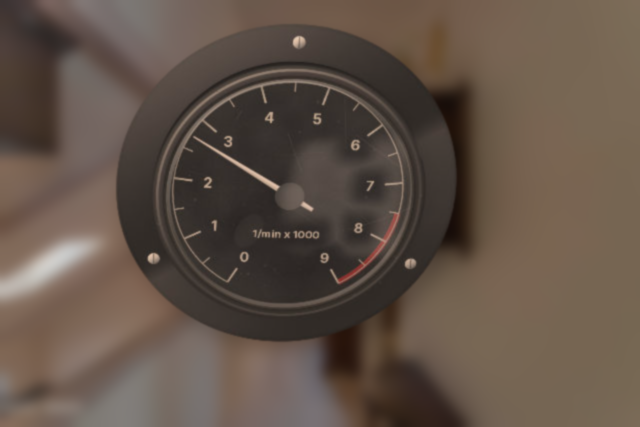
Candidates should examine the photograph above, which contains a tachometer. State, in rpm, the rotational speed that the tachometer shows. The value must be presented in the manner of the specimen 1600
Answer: 2750
